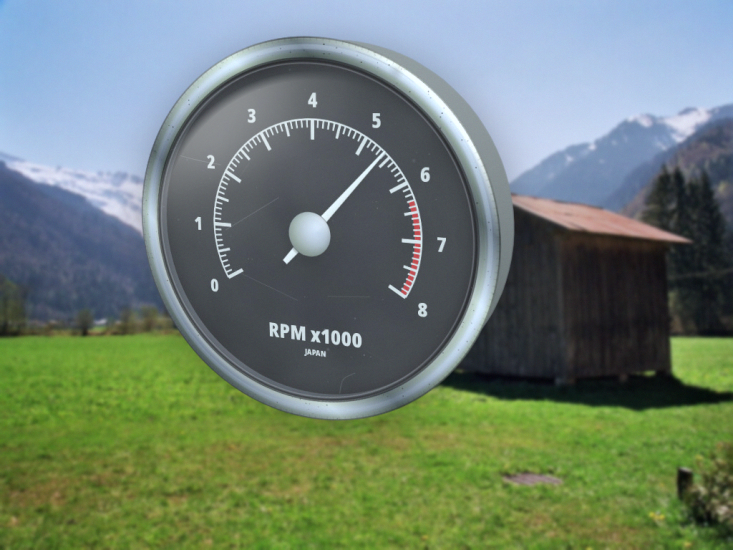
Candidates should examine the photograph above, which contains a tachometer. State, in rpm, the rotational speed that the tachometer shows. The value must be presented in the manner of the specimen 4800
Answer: 5400
